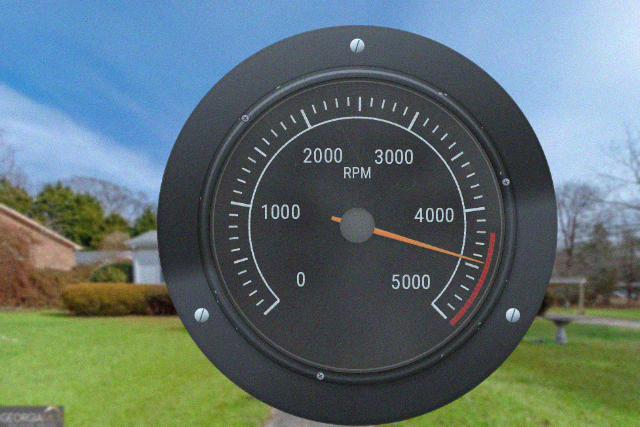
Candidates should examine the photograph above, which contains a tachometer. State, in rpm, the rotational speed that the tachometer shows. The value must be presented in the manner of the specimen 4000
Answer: 4450
